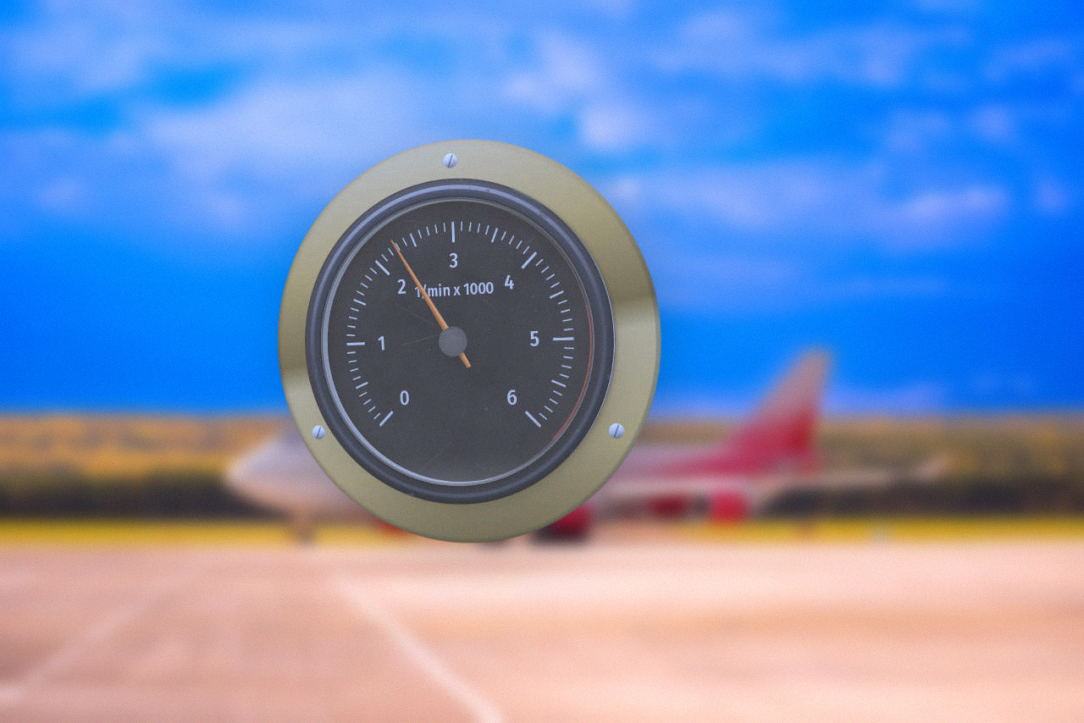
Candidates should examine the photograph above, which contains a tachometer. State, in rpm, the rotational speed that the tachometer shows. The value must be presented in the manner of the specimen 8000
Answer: 2300
